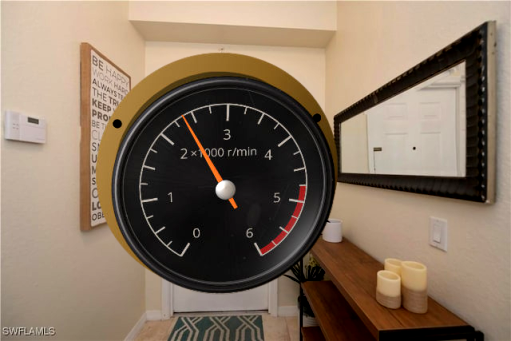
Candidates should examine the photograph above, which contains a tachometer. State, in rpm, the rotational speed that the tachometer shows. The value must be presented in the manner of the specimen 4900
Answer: 2375
